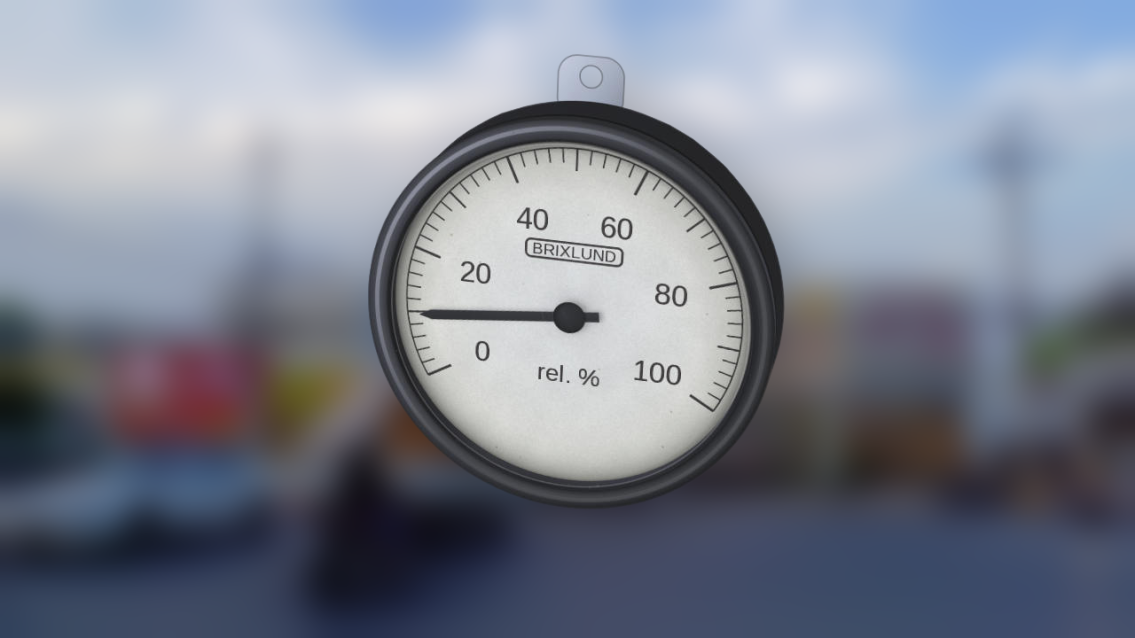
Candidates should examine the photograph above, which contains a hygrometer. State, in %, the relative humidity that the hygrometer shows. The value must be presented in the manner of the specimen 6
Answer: 10
